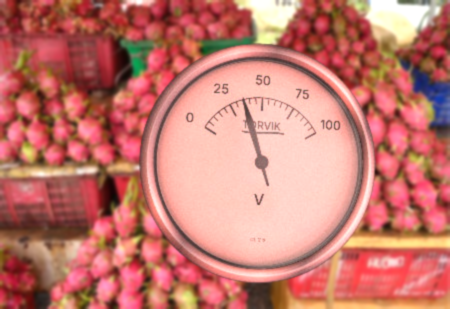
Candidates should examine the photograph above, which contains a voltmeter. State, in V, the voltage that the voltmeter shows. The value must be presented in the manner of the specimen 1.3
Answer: 35
